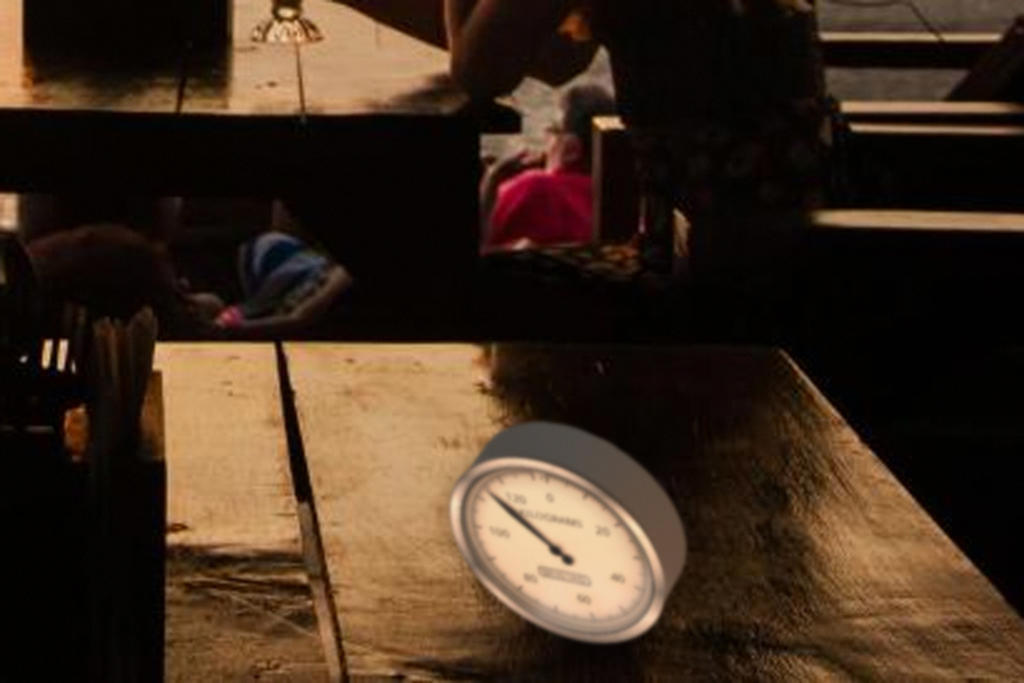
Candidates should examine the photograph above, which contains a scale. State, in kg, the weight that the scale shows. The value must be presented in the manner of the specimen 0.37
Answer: 115
